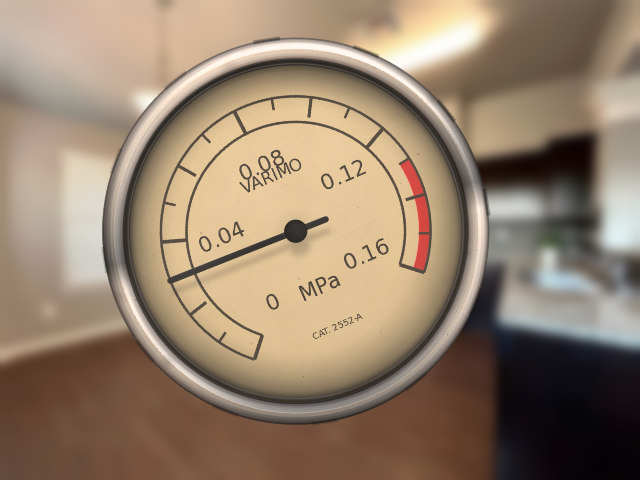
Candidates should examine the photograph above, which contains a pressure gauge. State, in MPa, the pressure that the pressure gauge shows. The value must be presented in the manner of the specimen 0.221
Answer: 0.03
